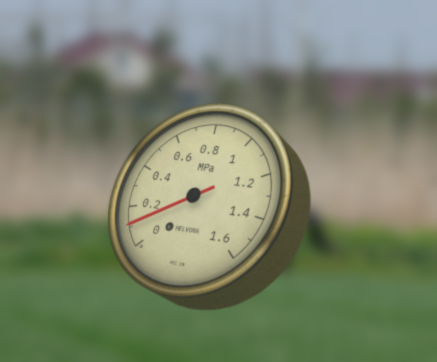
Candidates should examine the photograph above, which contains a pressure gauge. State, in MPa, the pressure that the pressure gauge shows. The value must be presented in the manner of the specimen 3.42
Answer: 0.1
